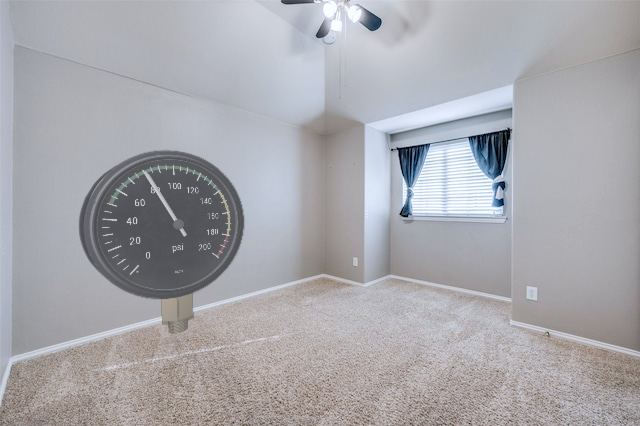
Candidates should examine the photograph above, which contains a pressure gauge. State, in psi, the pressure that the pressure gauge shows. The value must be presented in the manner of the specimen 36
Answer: 80
